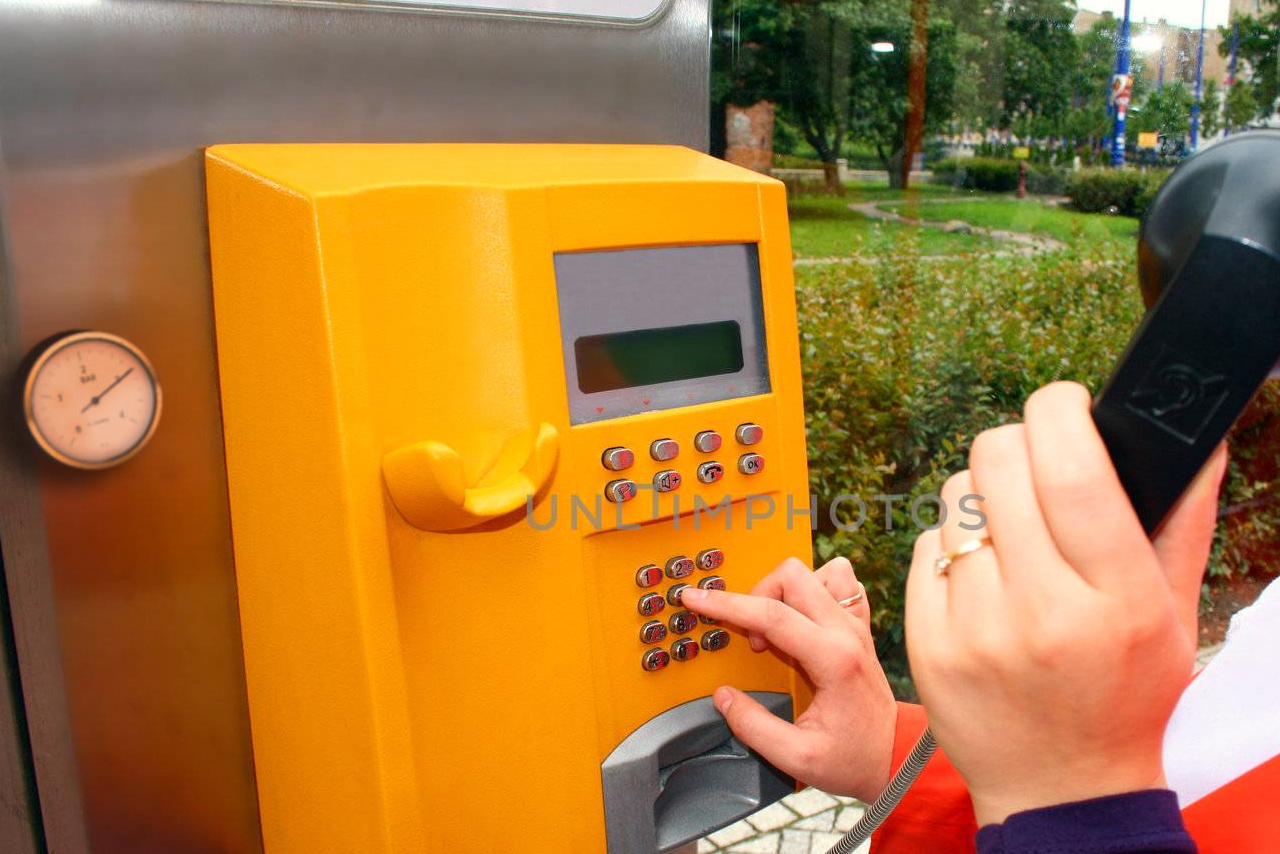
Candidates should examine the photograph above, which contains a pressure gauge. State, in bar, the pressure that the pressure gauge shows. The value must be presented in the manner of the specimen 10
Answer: 3
